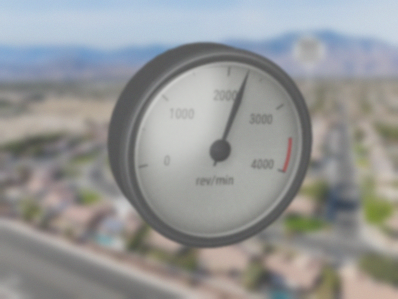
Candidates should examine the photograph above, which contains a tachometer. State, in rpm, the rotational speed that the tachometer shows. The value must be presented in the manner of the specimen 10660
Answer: 2250
